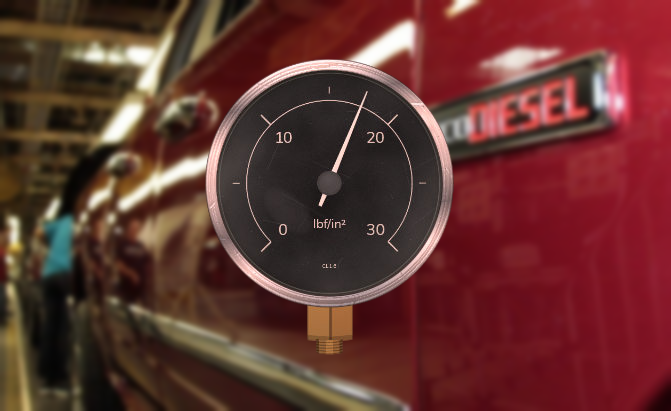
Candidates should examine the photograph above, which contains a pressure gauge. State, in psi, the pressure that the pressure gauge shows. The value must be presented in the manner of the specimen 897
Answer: 17.5
